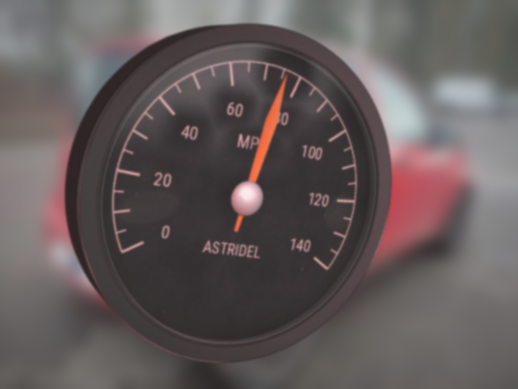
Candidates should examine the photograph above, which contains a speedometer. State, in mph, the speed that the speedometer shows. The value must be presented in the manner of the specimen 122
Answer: 75
